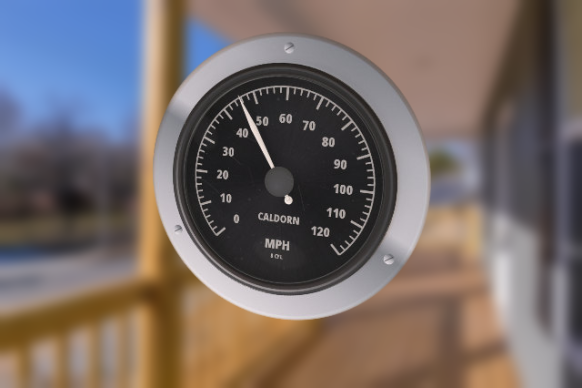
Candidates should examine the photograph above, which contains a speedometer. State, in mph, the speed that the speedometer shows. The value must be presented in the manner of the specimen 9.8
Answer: 46
